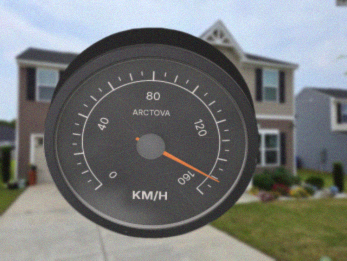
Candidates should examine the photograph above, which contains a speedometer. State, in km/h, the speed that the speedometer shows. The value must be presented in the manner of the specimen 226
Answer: 150
